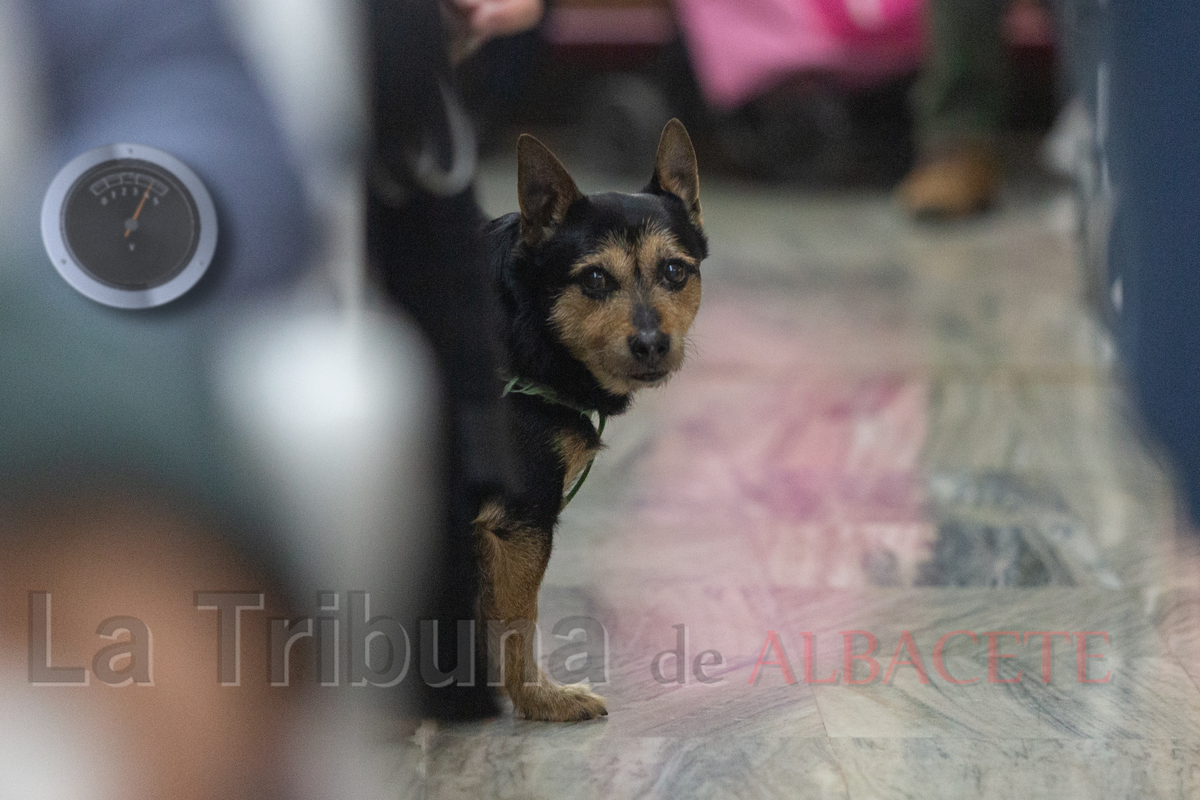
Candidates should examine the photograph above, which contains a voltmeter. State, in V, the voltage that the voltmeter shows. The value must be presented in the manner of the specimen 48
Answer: 4
